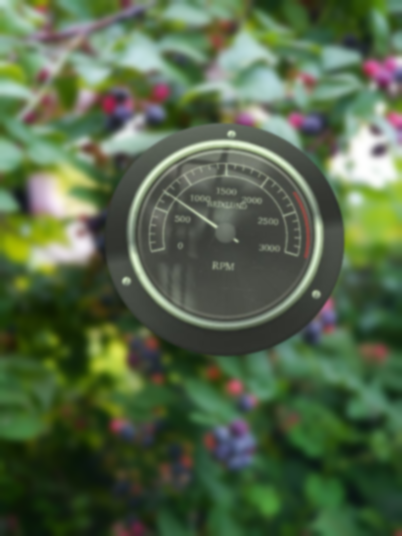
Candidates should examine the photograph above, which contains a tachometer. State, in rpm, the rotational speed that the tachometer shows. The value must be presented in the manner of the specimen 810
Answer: 700
